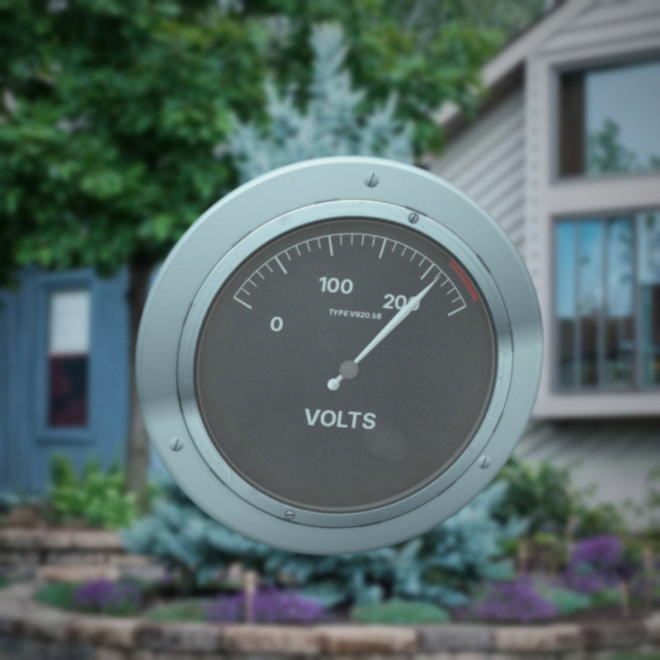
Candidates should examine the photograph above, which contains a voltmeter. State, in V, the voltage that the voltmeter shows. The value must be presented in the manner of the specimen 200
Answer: 210
